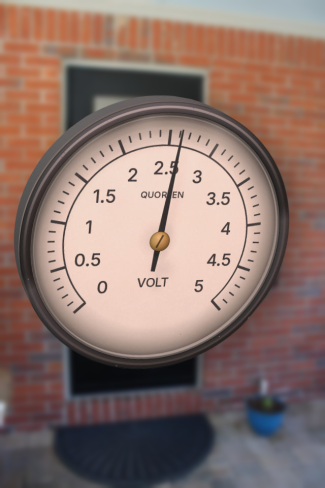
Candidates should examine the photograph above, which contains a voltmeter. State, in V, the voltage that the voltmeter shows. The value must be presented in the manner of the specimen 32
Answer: 2.6
